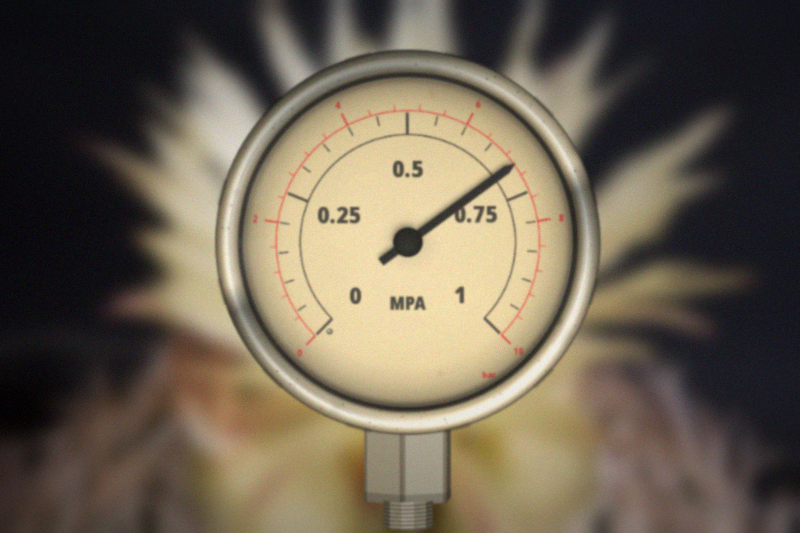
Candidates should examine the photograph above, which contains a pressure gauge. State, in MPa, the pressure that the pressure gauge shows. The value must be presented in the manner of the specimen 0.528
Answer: 0.7
